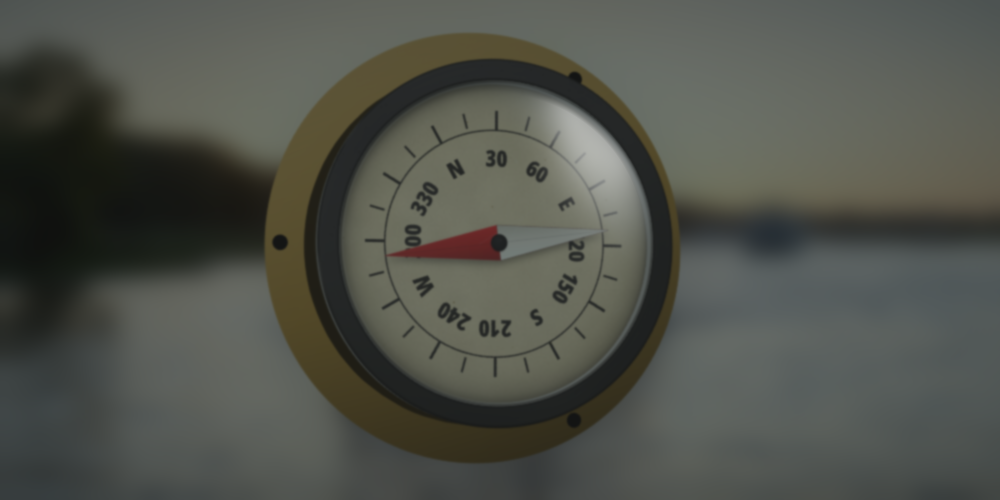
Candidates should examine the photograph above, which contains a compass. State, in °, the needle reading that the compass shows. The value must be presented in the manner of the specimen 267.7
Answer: 292.5
